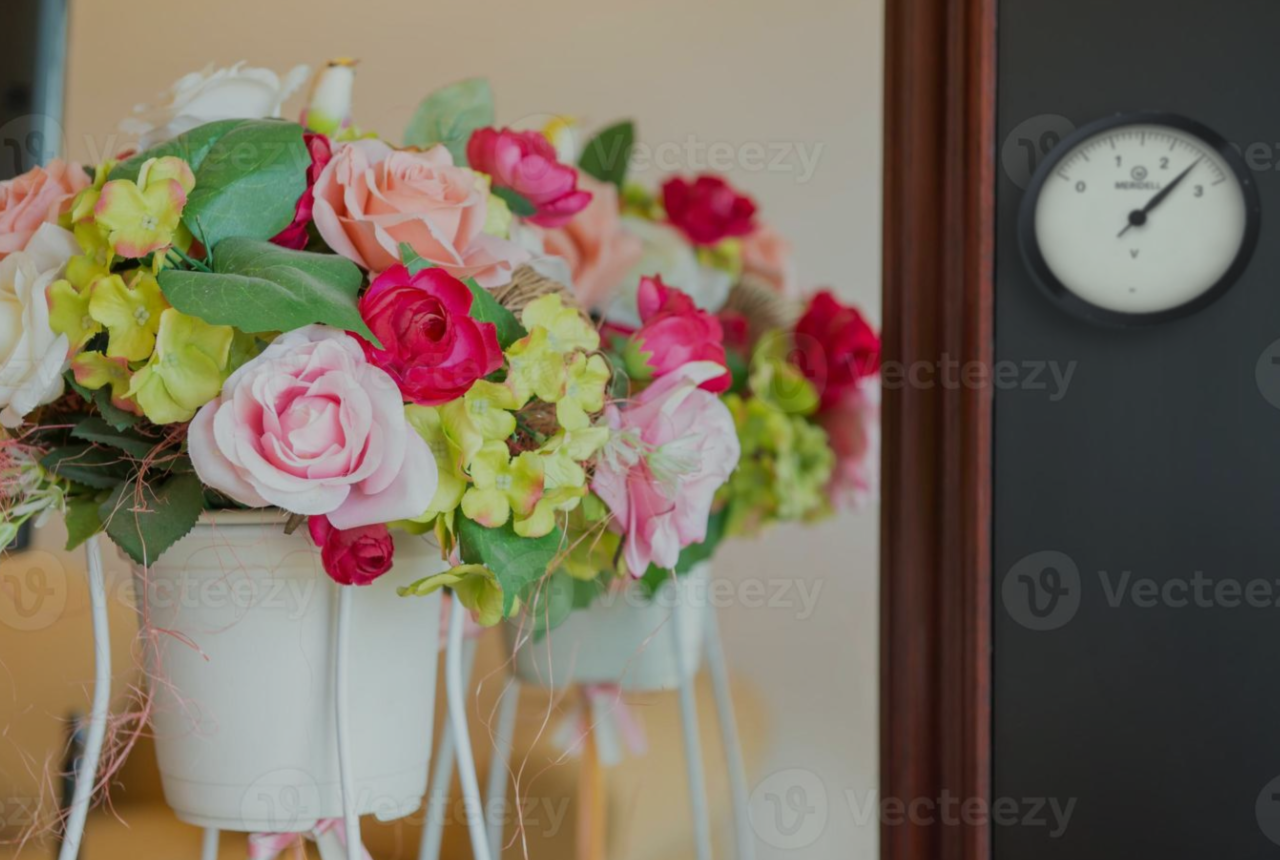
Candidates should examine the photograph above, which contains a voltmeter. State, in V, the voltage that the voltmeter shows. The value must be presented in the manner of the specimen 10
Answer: 2.5
